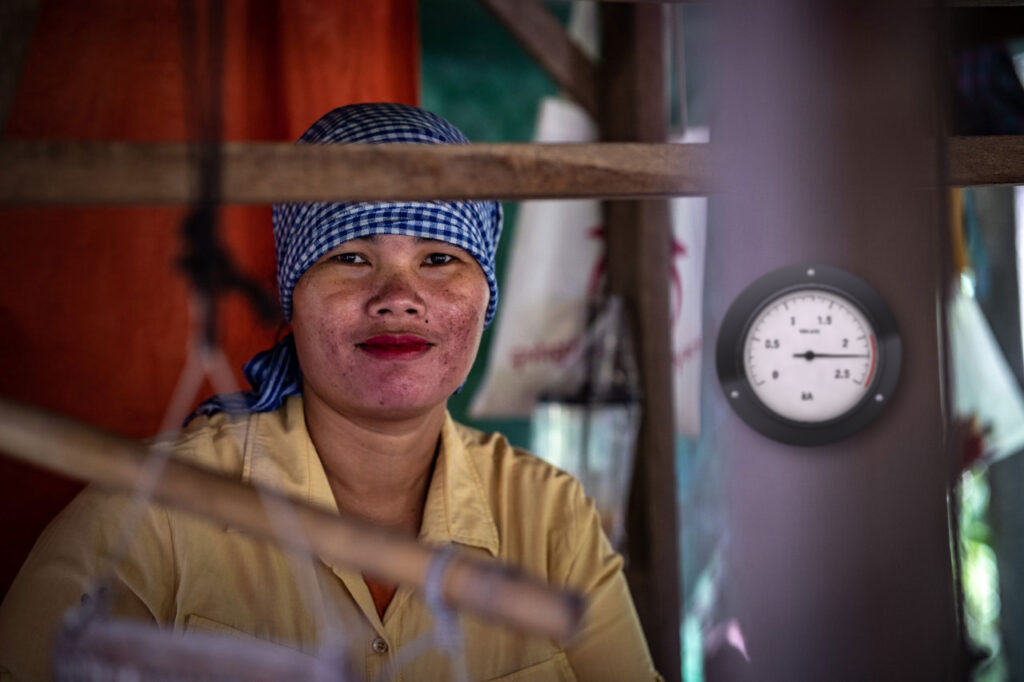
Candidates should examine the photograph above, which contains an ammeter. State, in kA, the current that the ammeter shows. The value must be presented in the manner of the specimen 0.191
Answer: 2.2
